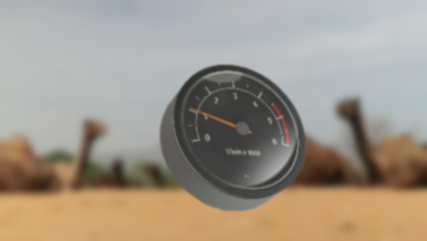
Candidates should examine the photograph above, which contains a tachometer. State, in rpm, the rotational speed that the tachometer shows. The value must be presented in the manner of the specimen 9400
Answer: 1000
